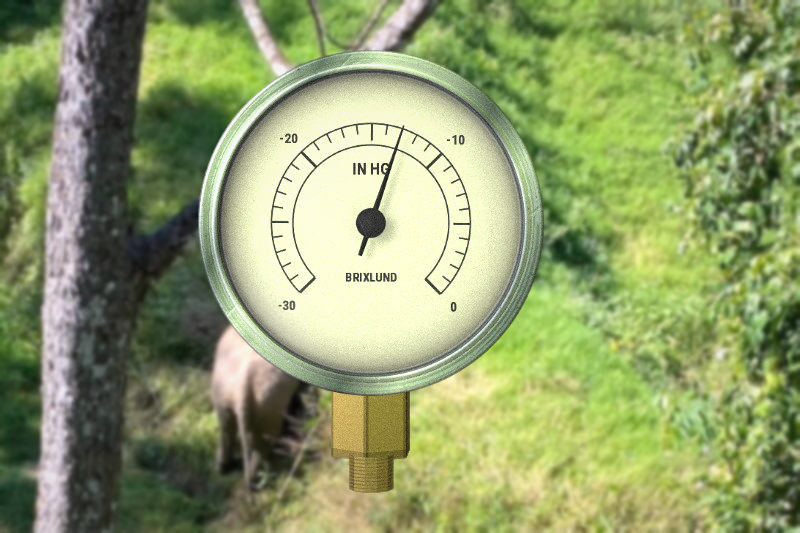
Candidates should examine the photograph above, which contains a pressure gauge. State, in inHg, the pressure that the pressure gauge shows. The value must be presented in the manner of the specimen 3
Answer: -13
